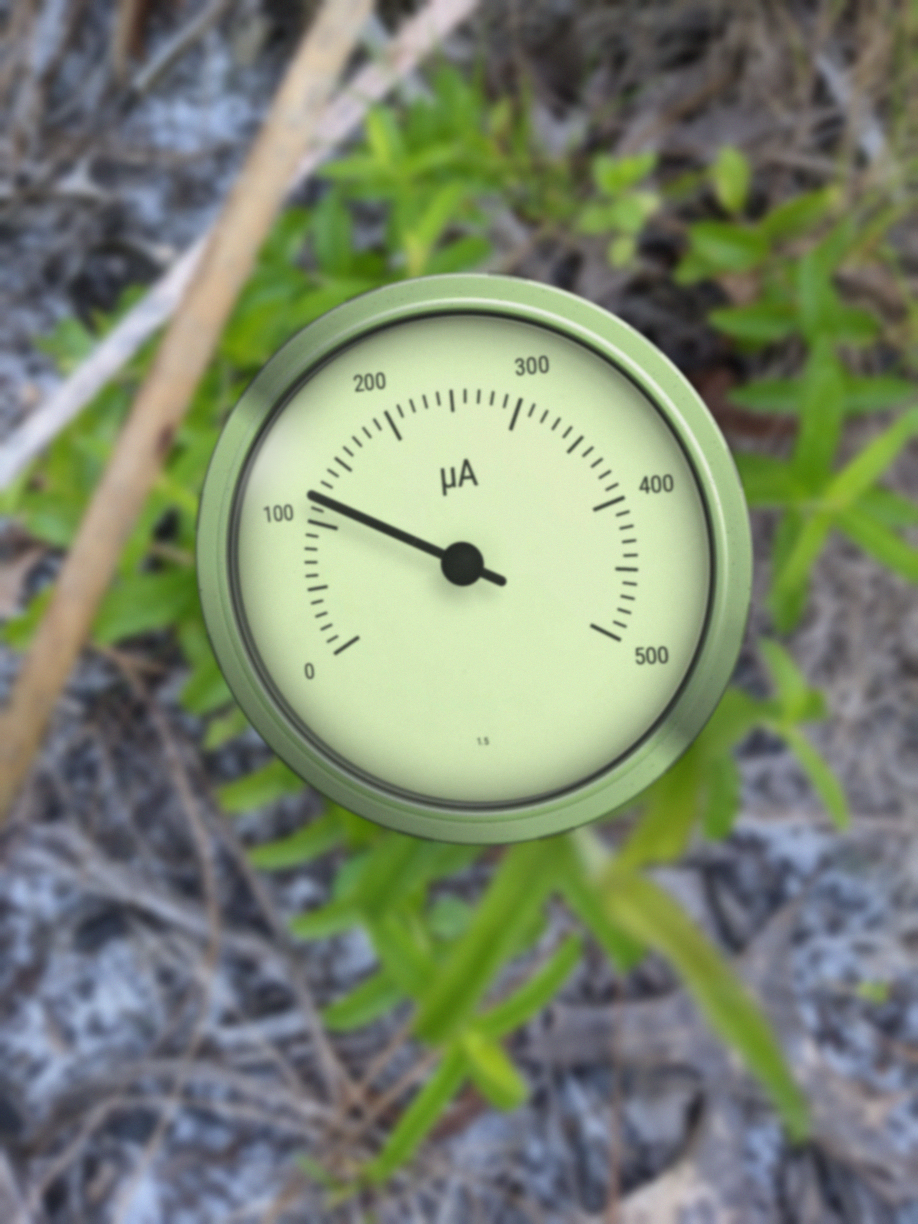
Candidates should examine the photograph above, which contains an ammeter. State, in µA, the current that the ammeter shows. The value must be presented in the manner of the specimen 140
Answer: 120
